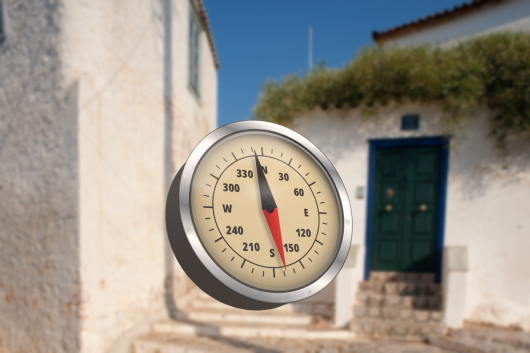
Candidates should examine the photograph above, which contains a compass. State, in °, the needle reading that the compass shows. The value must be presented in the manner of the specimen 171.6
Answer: 170
